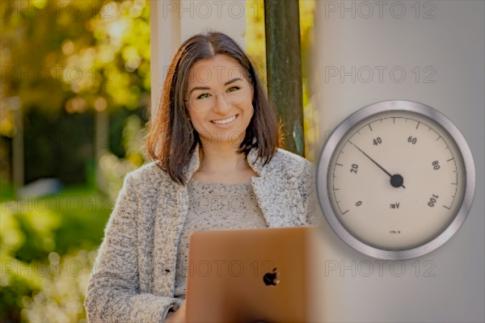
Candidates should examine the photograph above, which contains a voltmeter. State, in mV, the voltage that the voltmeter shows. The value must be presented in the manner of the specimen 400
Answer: 30
